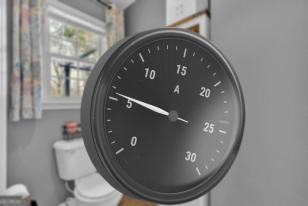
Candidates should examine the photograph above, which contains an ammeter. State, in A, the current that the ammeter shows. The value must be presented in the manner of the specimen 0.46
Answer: 5.5
